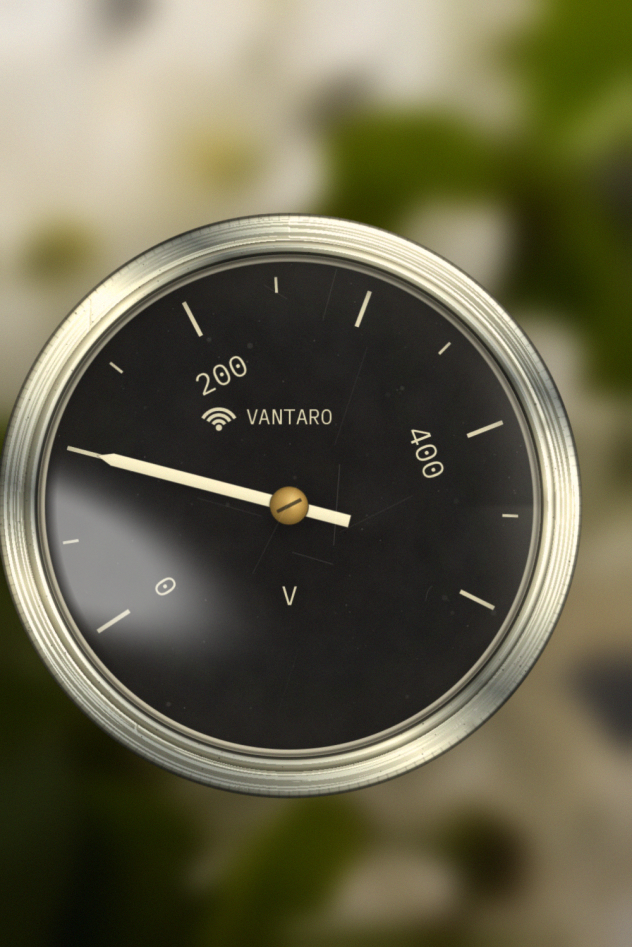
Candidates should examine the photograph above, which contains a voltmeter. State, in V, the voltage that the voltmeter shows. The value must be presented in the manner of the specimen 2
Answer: 100
